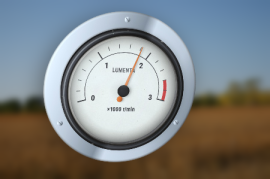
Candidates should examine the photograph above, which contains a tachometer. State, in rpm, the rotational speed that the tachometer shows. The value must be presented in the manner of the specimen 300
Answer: 1800
